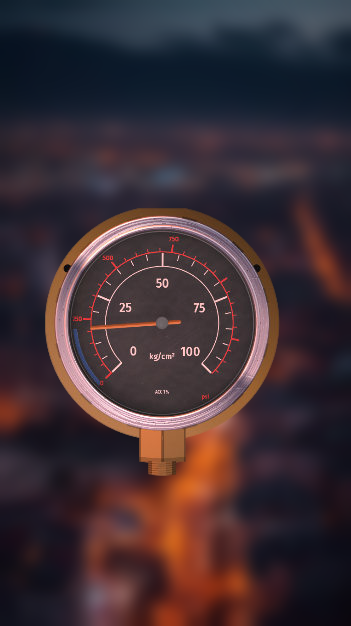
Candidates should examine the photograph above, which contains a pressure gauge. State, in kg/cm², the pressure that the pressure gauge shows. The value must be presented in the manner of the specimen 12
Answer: 15
